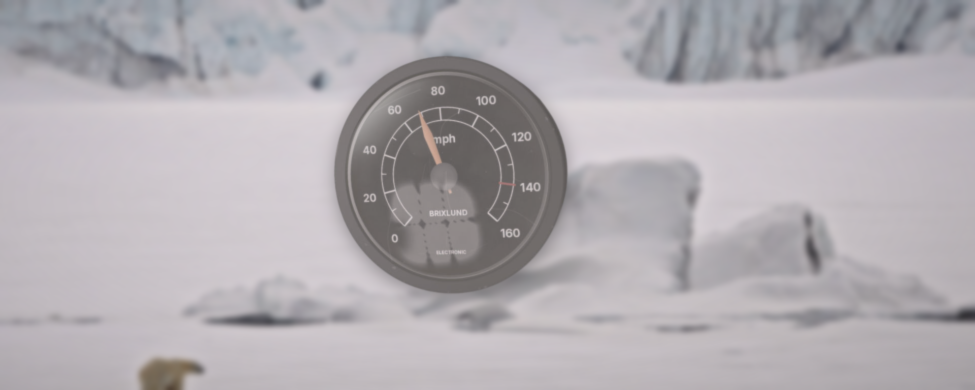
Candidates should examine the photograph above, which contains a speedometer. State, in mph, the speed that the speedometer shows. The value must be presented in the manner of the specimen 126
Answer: 70
